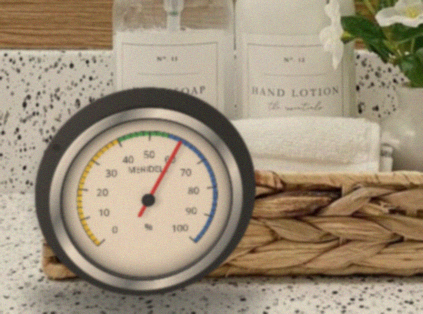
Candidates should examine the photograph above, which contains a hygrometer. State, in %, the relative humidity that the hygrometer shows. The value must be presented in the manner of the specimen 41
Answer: 60
